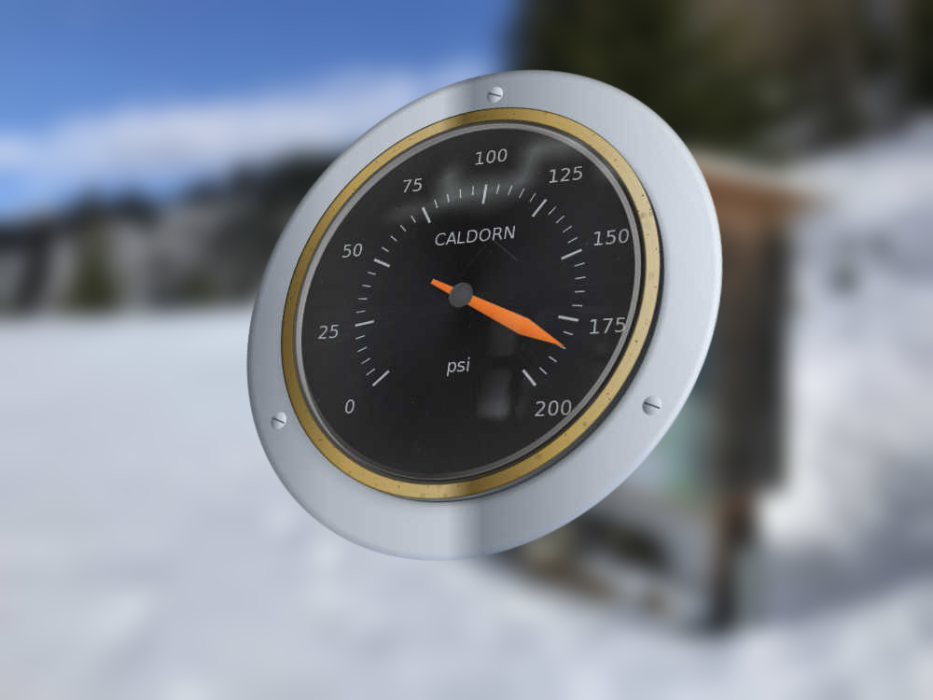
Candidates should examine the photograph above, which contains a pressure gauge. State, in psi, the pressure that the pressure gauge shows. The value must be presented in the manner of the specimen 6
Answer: 185
